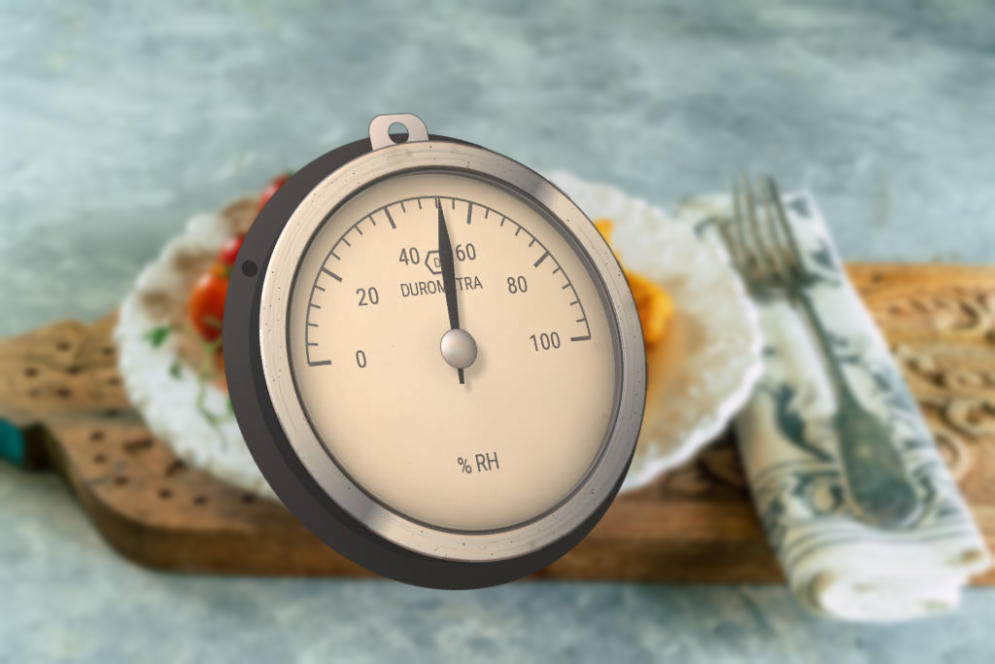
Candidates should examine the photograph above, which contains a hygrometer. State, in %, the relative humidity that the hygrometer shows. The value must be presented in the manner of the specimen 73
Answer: 52
